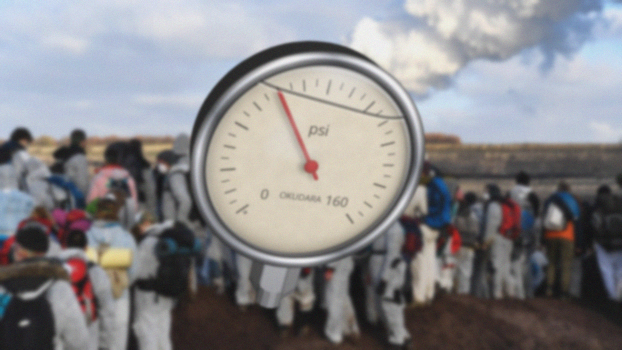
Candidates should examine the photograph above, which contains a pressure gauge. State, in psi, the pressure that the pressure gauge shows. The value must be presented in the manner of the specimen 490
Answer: 60
